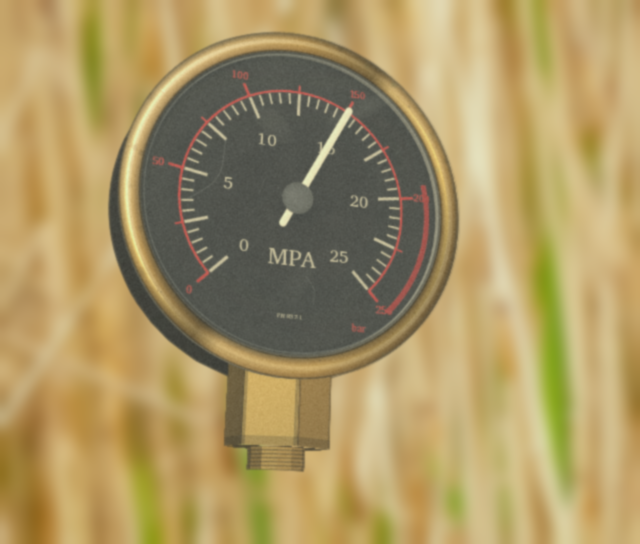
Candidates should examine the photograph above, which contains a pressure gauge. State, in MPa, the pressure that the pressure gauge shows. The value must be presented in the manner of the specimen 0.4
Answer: 15
